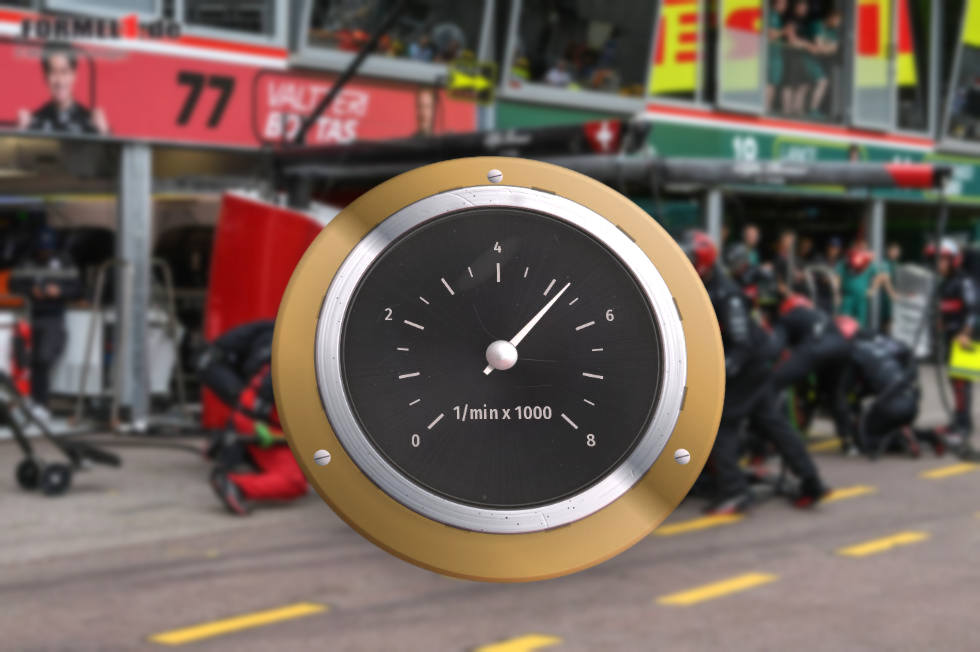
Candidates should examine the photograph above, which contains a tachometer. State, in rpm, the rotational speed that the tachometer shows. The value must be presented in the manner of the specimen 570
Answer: 5250
